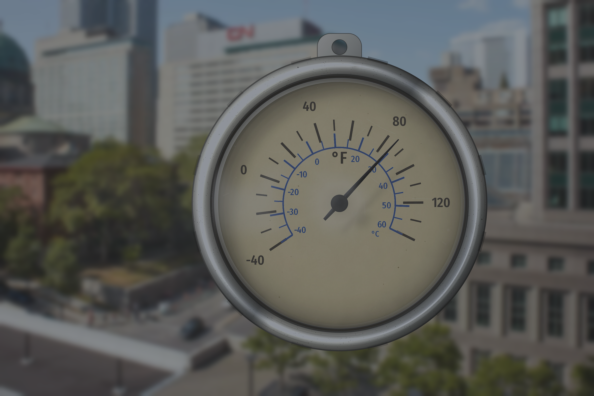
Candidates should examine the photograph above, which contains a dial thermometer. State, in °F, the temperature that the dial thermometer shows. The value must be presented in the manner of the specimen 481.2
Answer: 85
